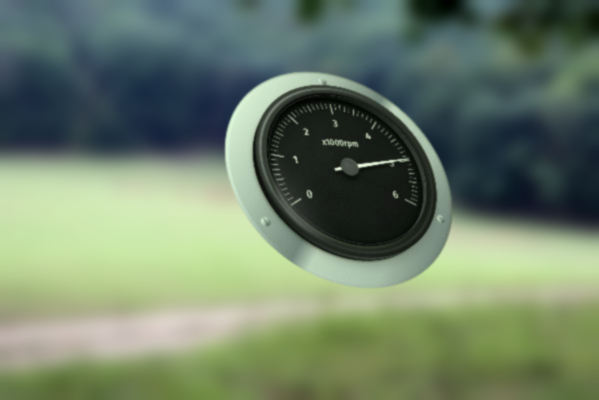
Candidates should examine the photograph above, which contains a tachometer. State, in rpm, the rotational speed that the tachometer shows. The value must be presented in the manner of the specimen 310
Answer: 5000
